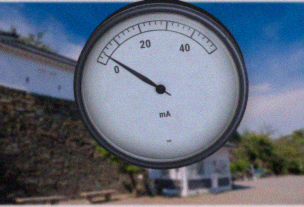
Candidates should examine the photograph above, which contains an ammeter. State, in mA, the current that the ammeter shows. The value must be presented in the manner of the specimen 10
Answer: 4
